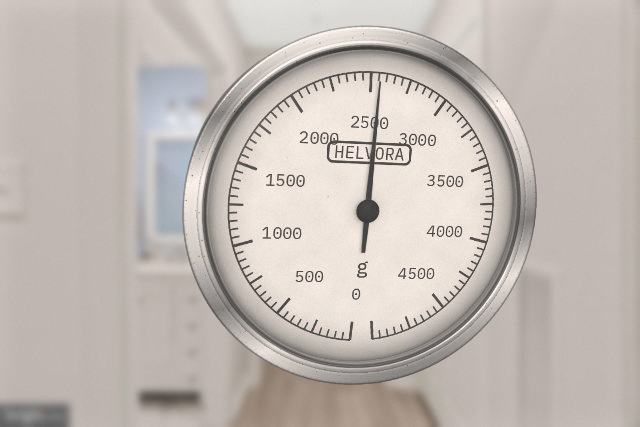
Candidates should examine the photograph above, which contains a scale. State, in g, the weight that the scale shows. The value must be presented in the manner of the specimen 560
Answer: 2550
